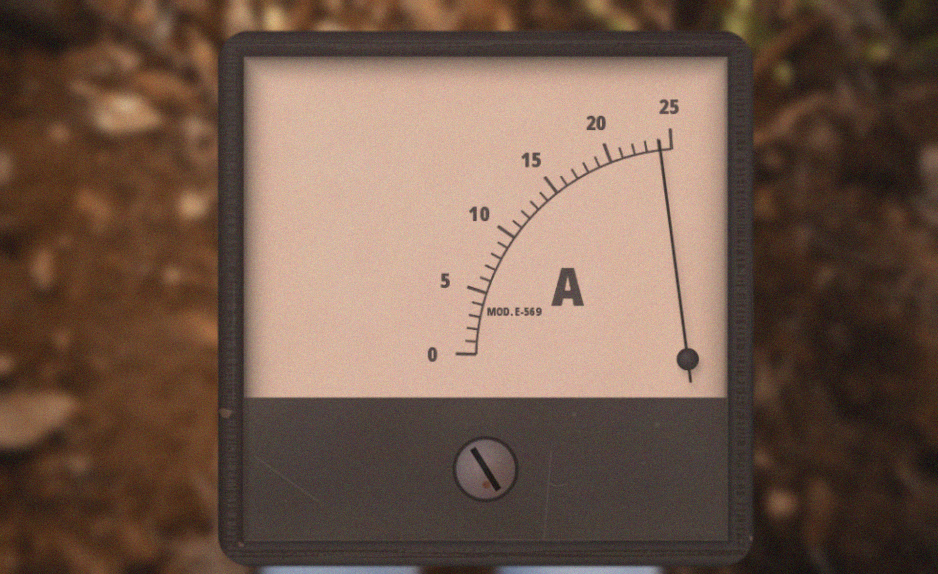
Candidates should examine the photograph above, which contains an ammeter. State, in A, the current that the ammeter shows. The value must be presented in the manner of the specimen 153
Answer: 24
